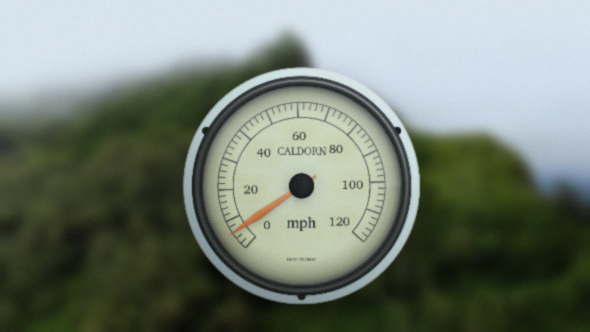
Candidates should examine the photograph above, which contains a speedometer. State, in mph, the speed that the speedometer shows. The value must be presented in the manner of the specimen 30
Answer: 6
